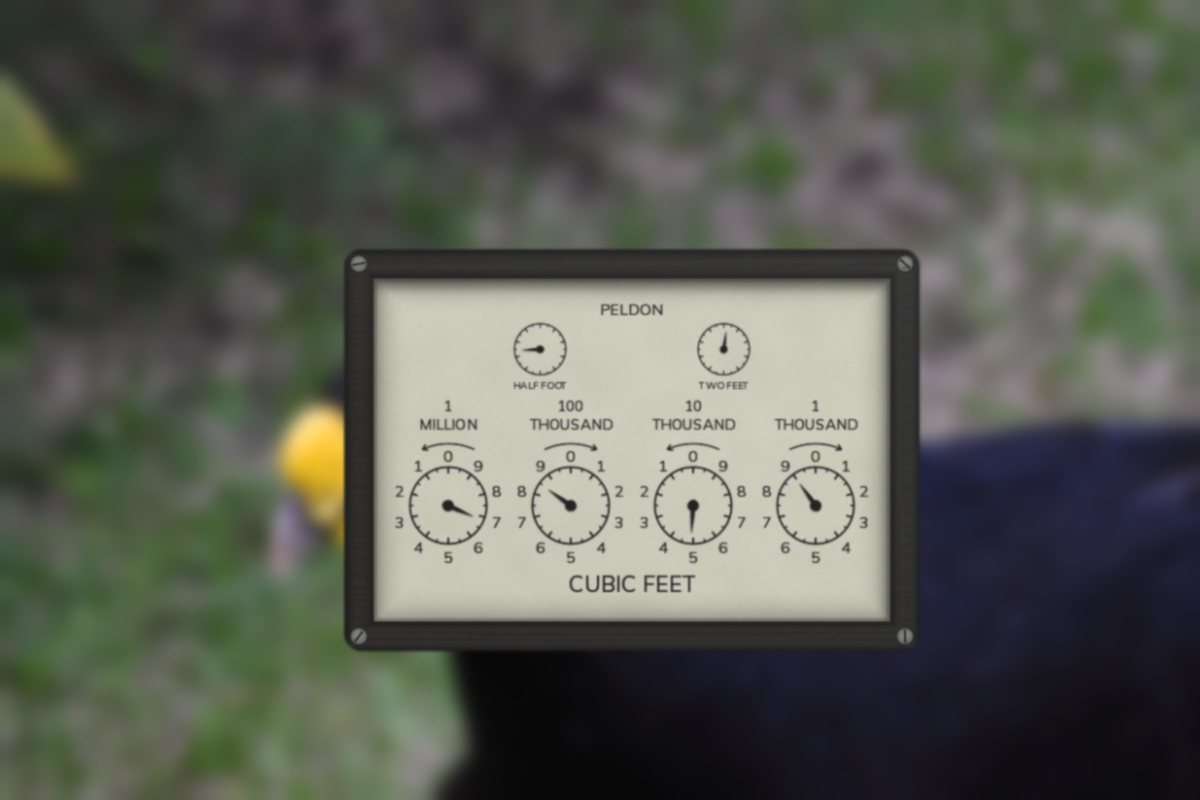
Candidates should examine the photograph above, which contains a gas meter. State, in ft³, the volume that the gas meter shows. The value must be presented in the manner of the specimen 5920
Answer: 684900
